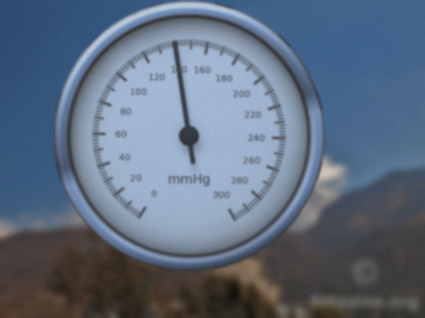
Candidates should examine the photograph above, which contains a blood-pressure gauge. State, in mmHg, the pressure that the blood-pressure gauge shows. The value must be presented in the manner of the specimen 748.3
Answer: 140
